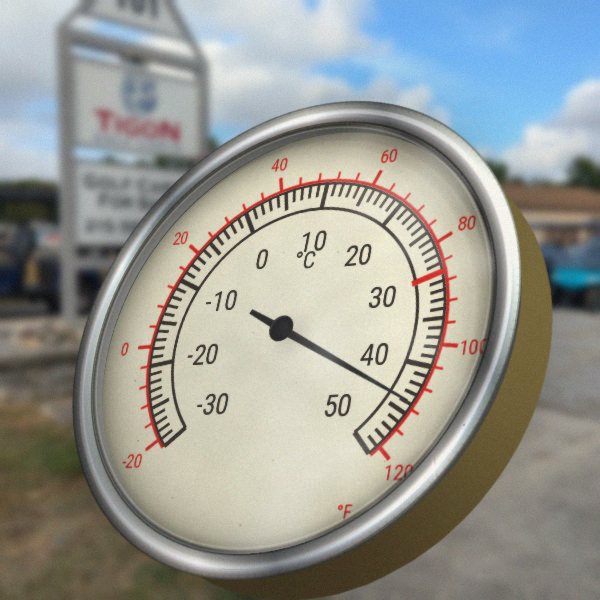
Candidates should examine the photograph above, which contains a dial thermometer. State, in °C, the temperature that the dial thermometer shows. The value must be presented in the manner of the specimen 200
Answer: 44
